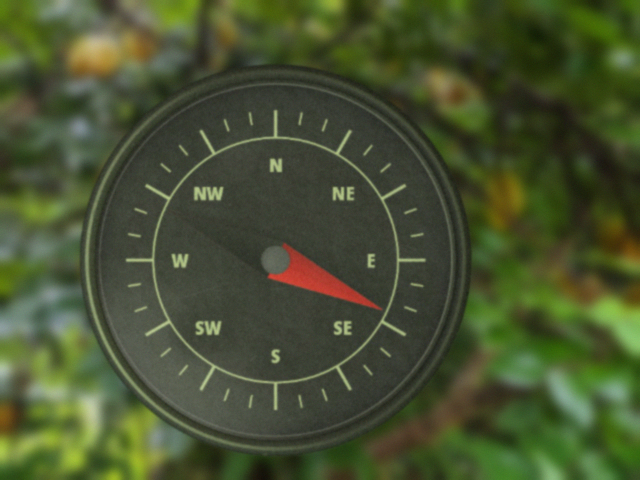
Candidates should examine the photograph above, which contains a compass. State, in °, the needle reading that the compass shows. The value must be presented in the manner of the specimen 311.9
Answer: 115
